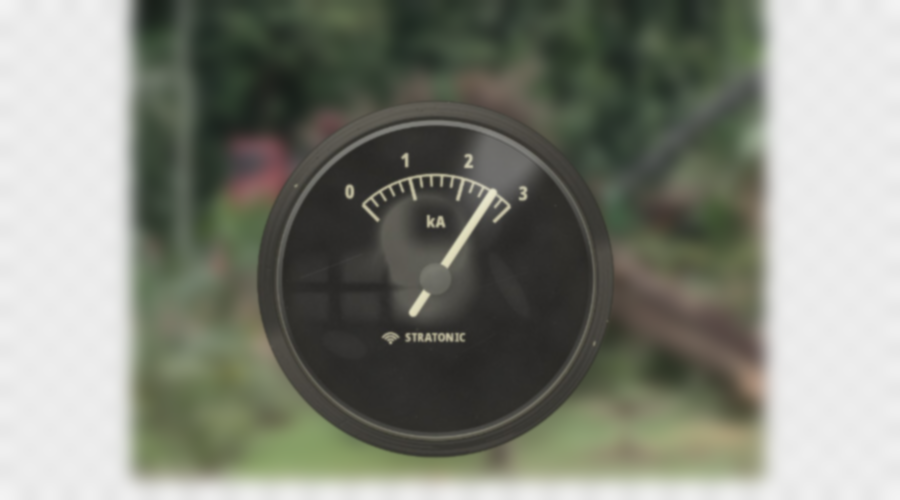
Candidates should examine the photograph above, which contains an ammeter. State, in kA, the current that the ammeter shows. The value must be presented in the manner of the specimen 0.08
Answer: 2.6
